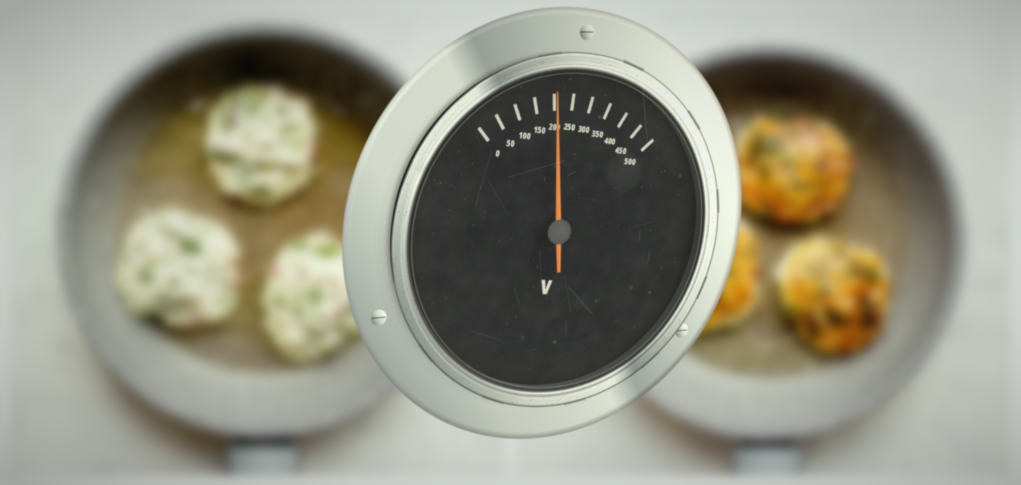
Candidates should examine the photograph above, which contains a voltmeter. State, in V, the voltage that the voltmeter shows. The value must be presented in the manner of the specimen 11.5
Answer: 200
